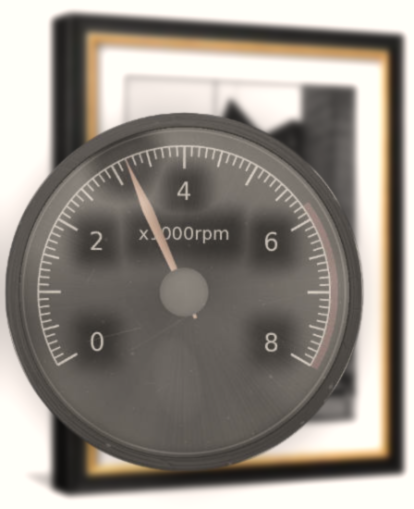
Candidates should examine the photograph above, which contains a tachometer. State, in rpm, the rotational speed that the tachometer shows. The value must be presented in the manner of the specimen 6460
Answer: 3200
